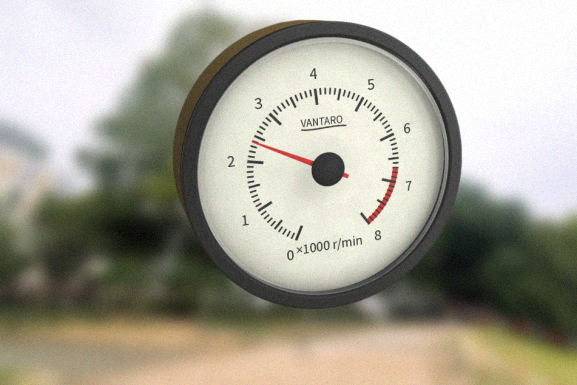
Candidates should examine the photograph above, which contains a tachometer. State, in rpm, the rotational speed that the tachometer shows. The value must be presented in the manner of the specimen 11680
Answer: 2400
